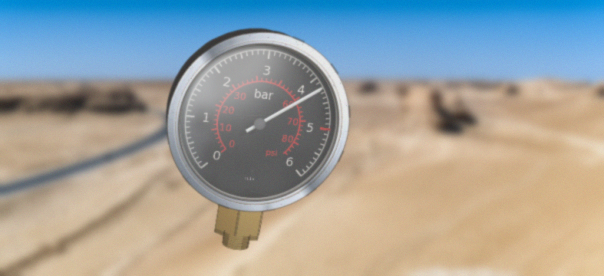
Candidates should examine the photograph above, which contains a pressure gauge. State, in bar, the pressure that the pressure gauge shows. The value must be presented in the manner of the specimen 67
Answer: 4.2
